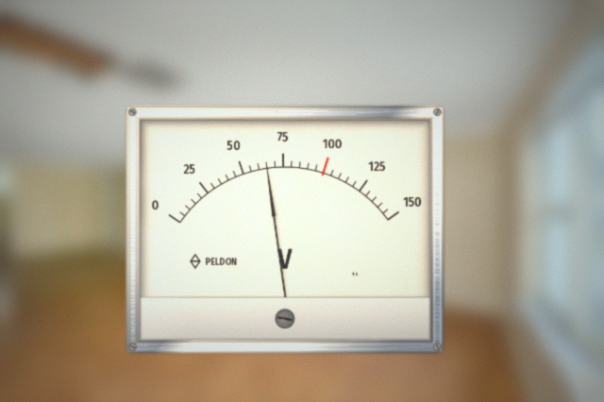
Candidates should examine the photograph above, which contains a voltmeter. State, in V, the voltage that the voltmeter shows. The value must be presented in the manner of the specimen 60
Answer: 65
